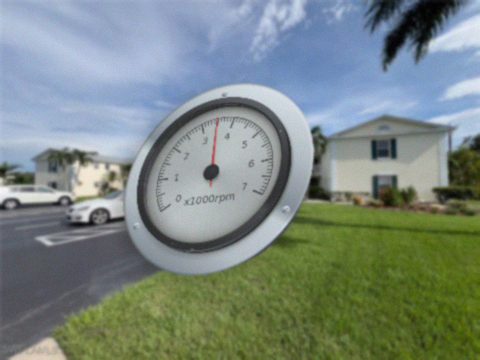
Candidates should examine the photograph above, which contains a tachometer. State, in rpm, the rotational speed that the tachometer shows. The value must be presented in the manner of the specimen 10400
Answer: 3500
